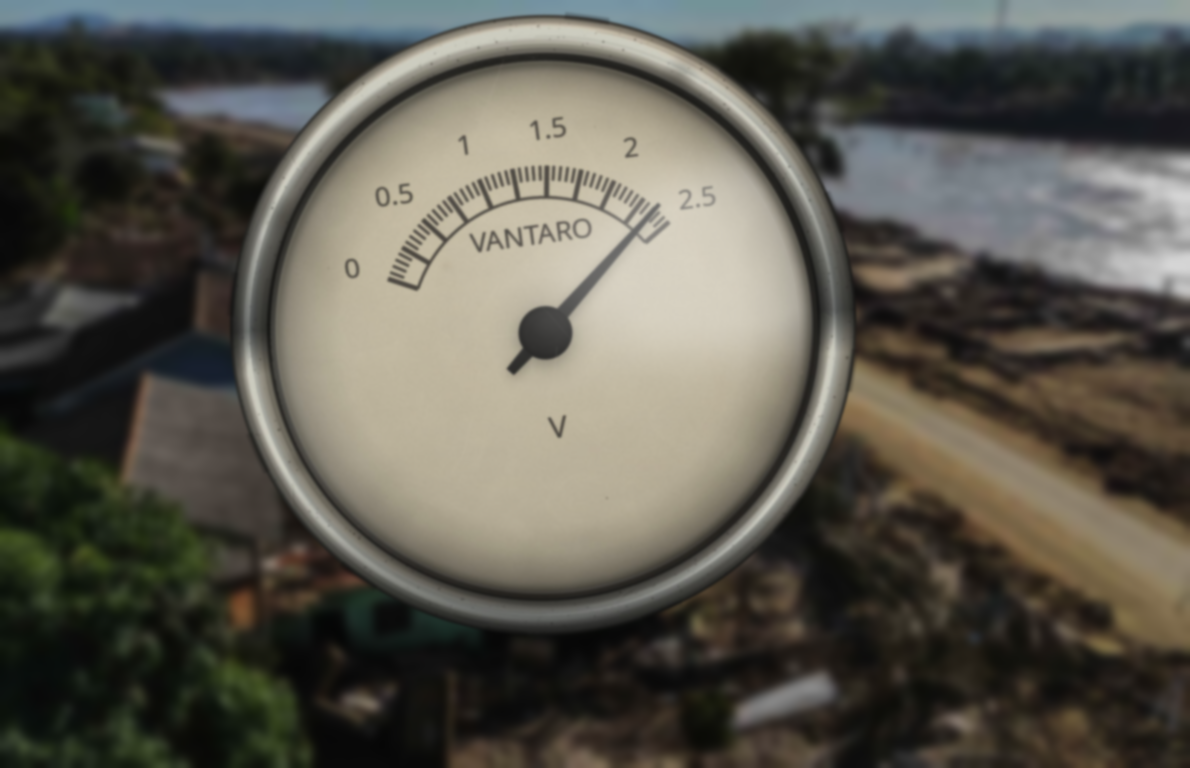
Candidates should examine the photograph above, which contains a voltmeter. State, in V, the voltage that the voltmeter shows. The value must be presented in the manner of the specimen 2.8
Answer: 2.35
